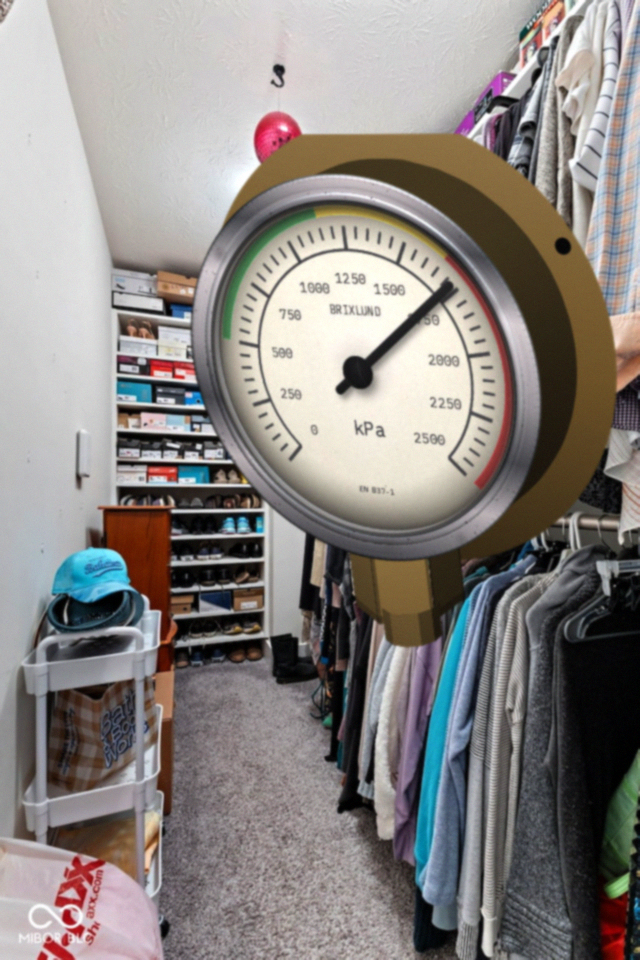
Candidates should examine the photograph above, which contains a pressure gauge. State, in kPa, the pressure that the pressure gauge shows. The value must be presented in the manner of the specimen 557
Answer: 1725
